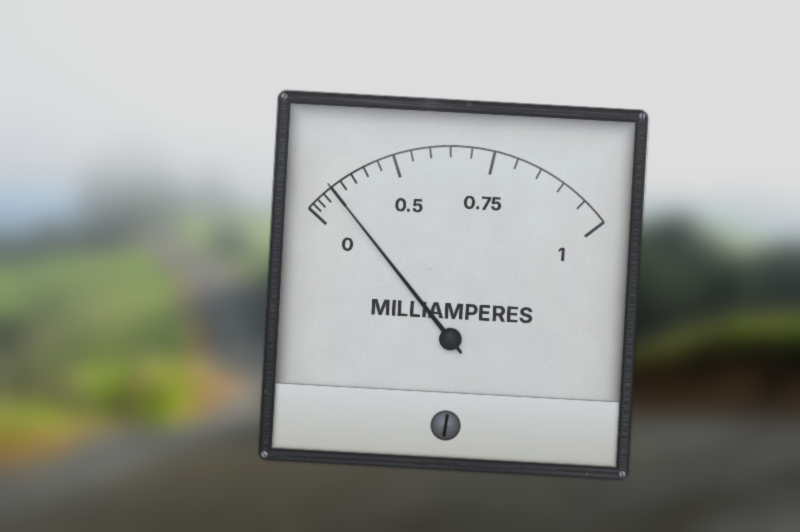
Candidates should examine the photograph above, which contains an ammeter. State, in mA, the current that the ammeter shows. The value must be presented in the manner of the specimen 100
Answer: 0.25
